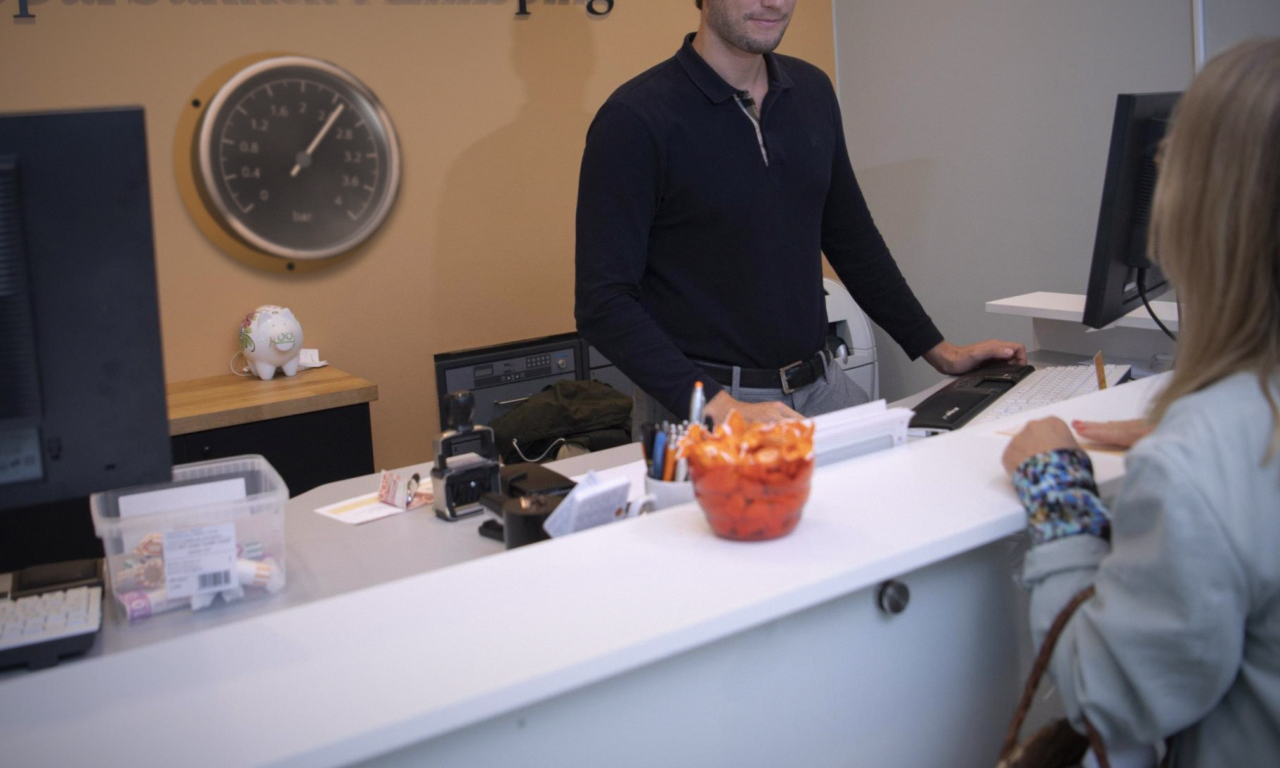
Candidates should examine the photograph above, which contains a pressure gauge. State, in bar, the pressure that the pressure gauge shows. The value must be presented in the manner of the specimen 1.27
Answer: 2.5
